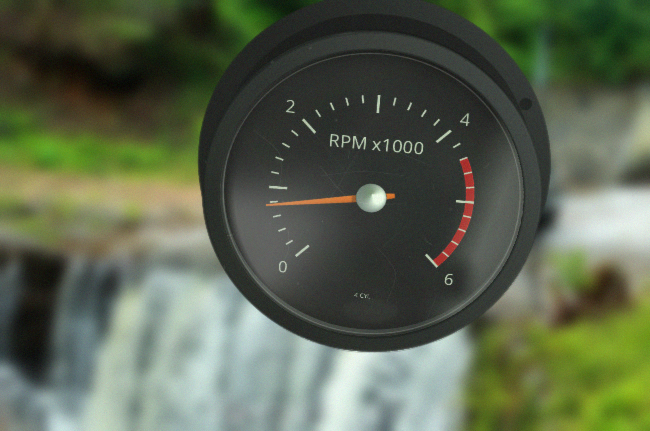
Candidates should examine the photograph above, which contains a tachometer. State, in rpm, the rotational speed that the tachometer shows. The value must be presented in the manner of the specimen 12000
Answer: 800
